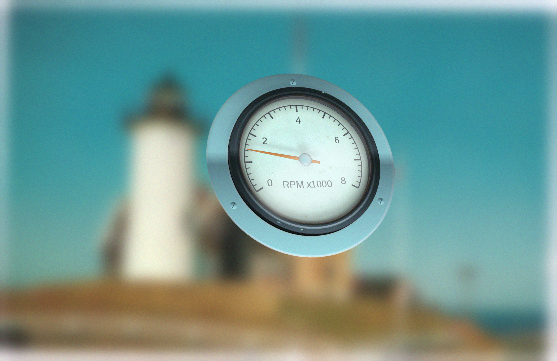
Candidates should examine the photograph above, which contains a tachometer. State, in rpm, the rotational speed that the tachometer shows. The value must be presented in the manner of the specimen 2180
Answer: 1400
